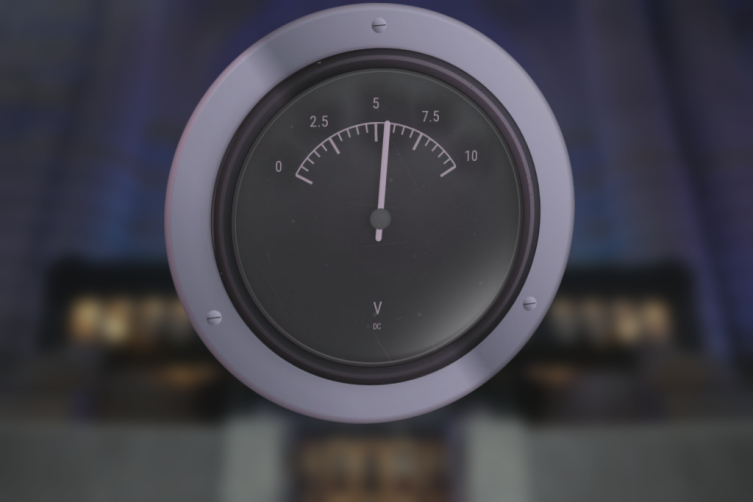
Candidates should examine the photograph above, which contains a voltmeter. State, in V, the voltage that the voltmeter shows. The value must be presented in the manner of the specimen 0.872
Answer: 5.5
